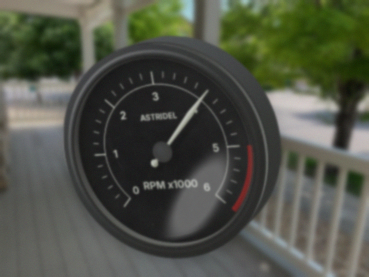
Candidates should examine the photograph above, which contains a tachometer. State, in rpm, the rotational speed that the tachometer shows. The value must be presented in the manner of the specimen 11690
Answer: 4000
